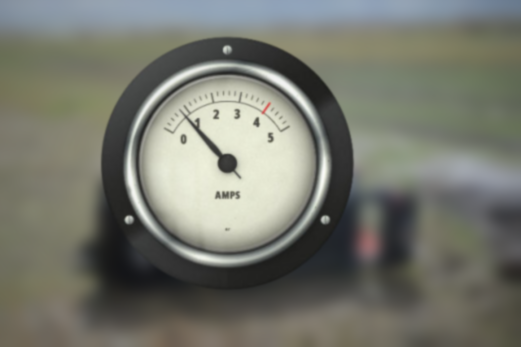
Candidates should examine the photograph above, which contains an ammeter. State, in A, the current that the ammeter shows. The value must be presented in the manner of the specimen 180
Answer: 0.8
